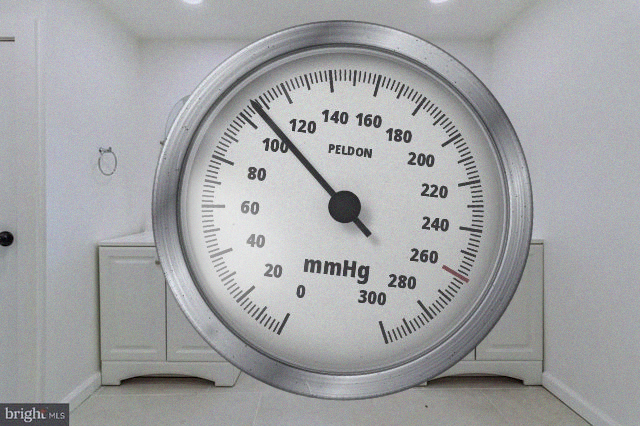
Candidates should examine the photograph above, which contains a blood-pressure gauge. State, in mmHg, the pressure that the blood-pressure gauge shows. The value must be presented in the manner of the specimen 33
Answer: 106
